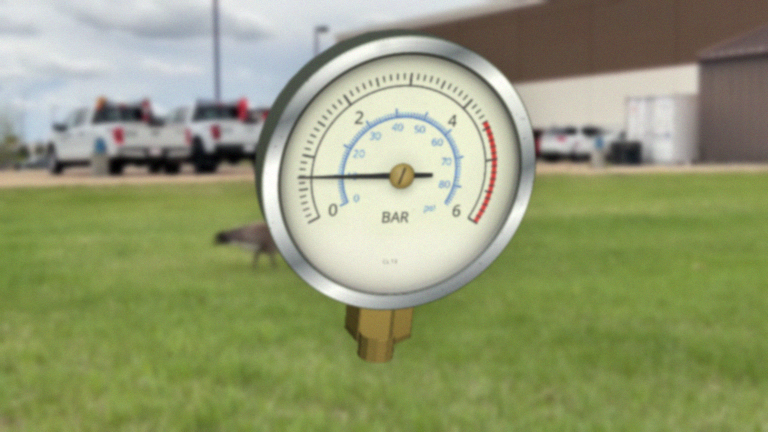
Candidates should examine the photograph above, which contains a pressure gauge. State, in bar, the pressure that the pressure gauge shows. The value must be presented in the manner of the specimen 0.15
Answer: 0.7
